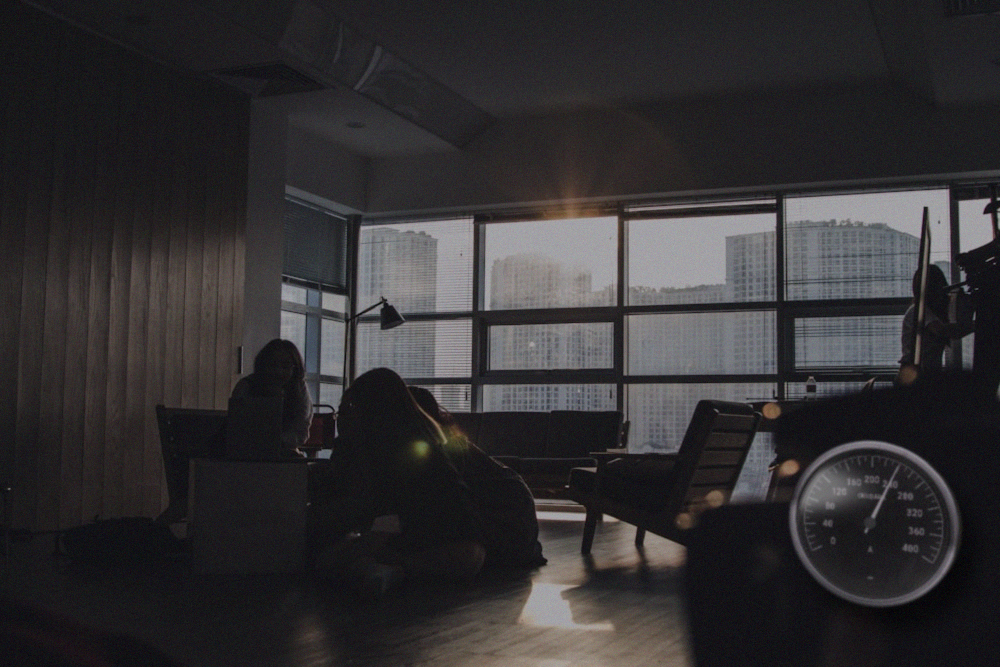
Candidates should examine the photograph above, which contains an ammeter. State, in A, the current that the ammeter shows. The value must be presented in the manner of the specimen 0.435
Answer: 240
